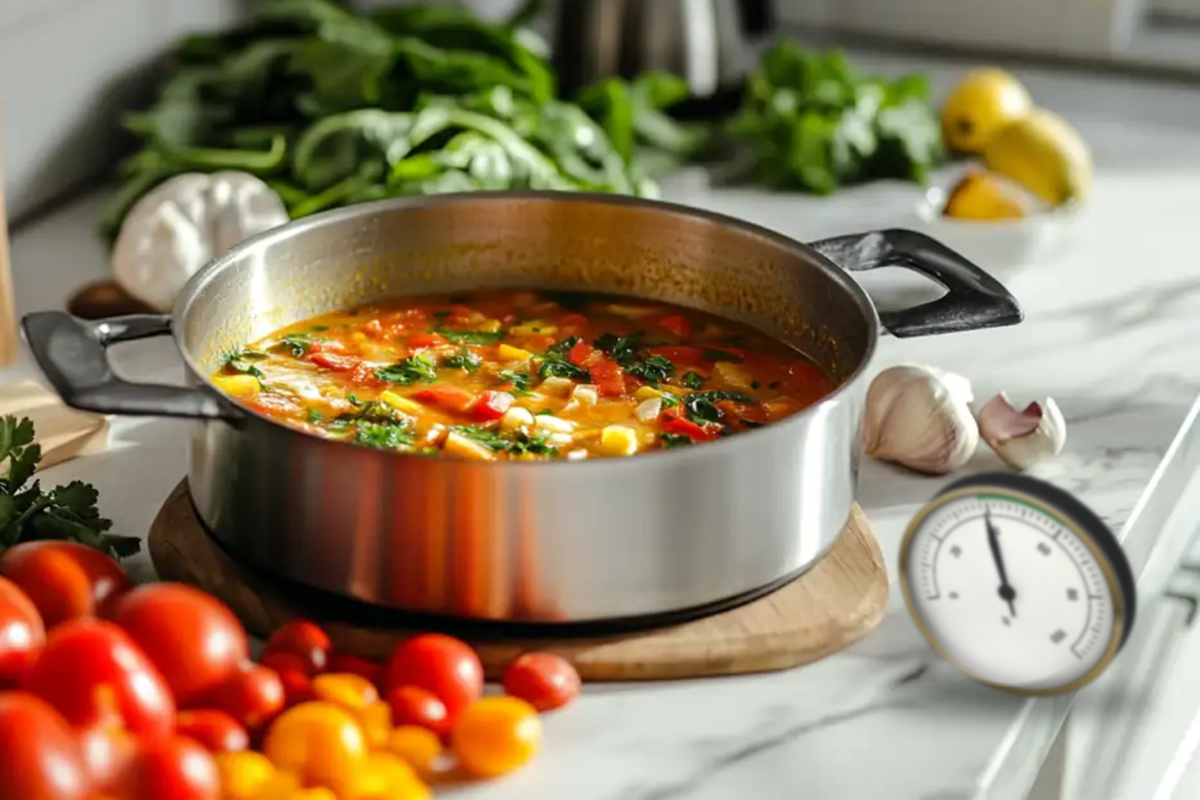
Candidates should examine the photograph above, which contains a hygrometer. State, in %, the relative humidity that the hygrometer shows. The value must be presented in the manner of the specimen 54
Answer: 40
